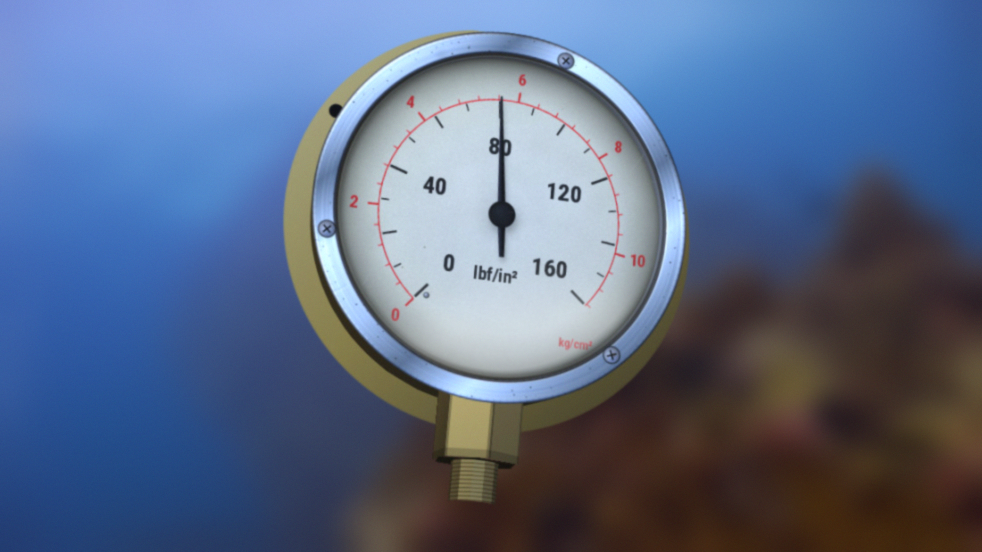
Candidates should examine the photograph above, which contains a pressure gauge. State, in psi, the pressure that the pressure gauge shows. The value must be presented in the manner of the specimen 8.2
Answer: 80
